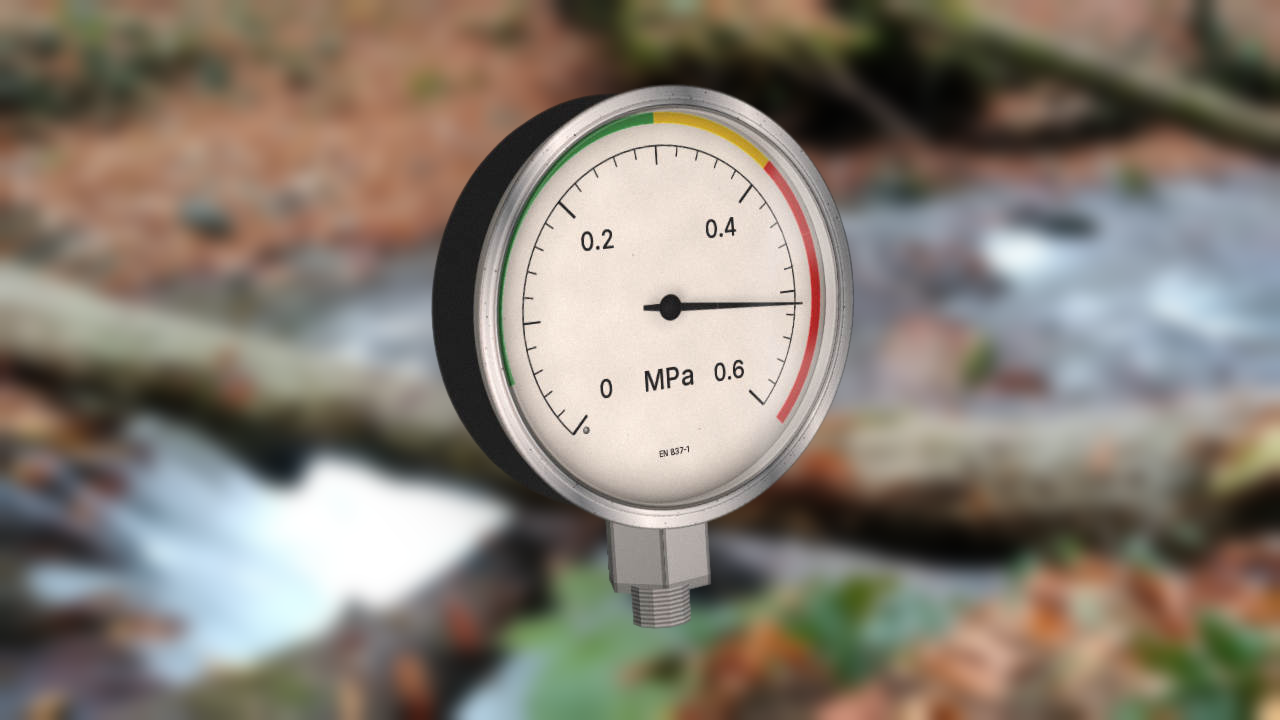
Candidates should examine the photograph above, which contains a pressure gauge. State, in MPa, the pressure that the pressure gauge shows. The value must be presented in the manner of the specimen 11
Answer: 0.51
